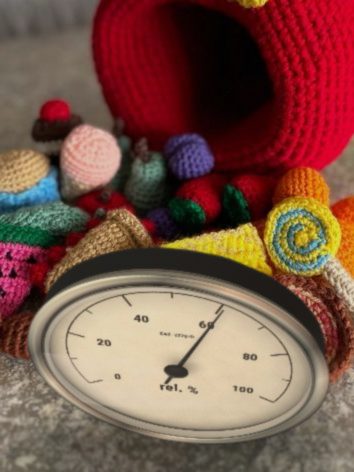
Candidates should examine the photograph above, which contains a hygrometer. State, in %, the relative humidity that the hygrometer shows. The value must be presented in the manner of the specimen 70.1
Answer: 60
